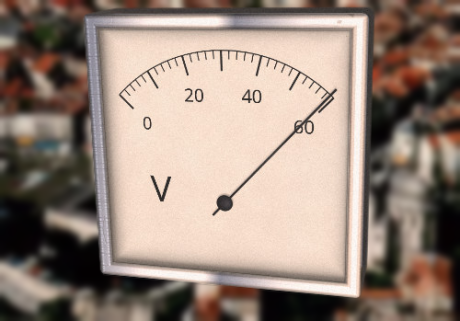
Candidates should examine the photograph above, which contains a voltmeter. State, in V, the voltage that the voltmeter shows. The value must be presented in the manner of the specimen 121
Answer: 59
